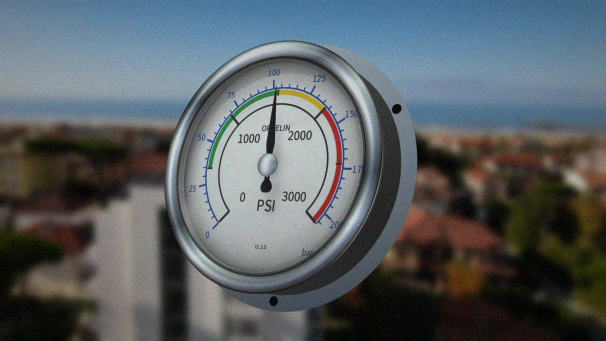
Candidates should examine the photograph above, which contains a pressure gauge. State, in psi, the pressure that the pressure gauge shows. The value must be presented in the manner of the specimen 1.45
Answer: 1500
